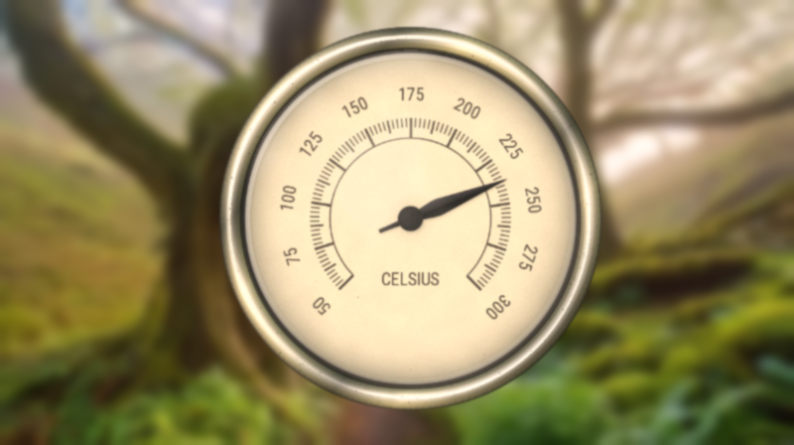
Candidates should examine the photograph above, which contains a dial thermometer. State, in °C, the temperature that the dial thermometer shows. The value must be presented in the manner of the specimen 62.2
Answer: 237.5
